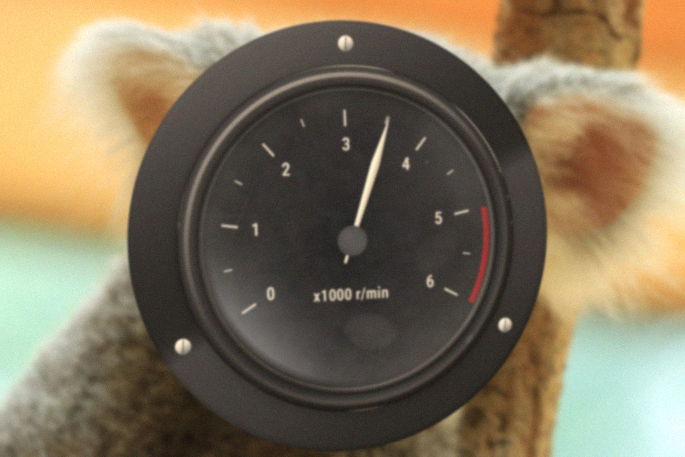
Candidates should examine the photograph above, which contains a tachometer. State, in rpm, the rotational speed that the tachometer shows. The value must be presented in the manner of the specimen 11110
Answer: 3500
